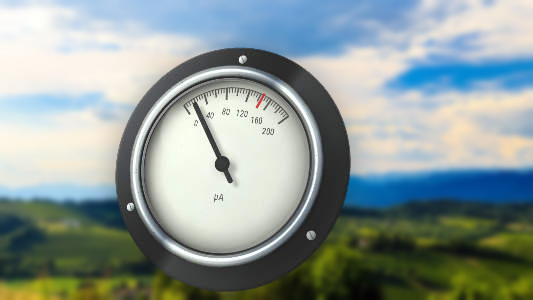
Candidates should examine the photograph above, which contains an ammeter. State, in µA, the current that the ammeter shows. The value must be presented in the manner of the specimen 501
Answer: 20
